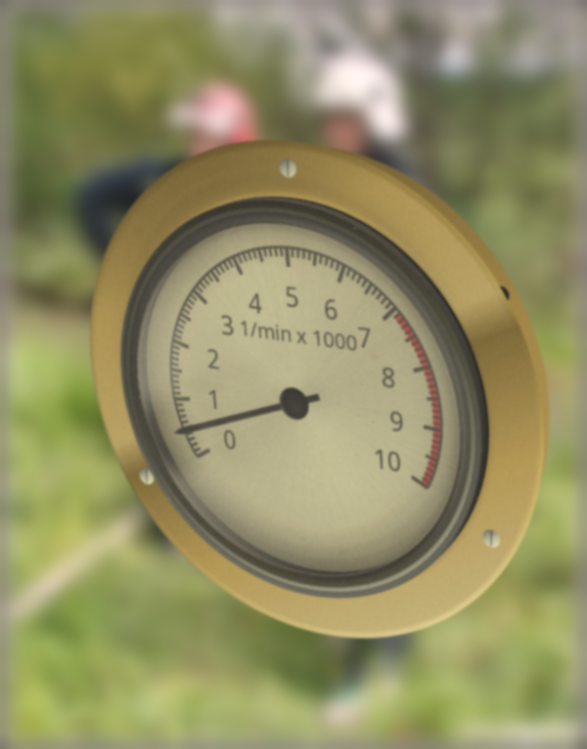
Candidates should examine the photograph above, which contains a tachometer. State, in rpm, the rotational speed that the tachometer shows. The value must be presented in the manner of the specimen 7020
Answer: 500
